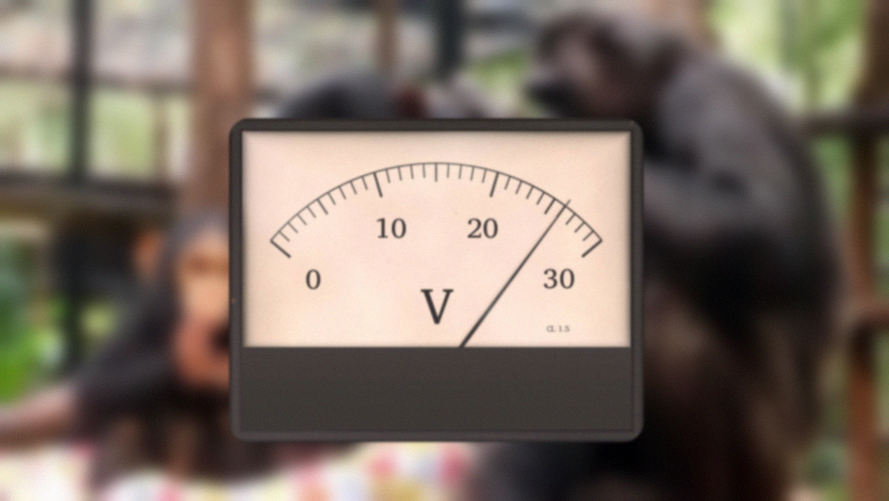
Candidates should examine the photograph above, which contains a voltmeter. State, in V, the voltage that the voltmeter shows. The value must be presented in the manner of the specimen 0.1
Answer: 26
